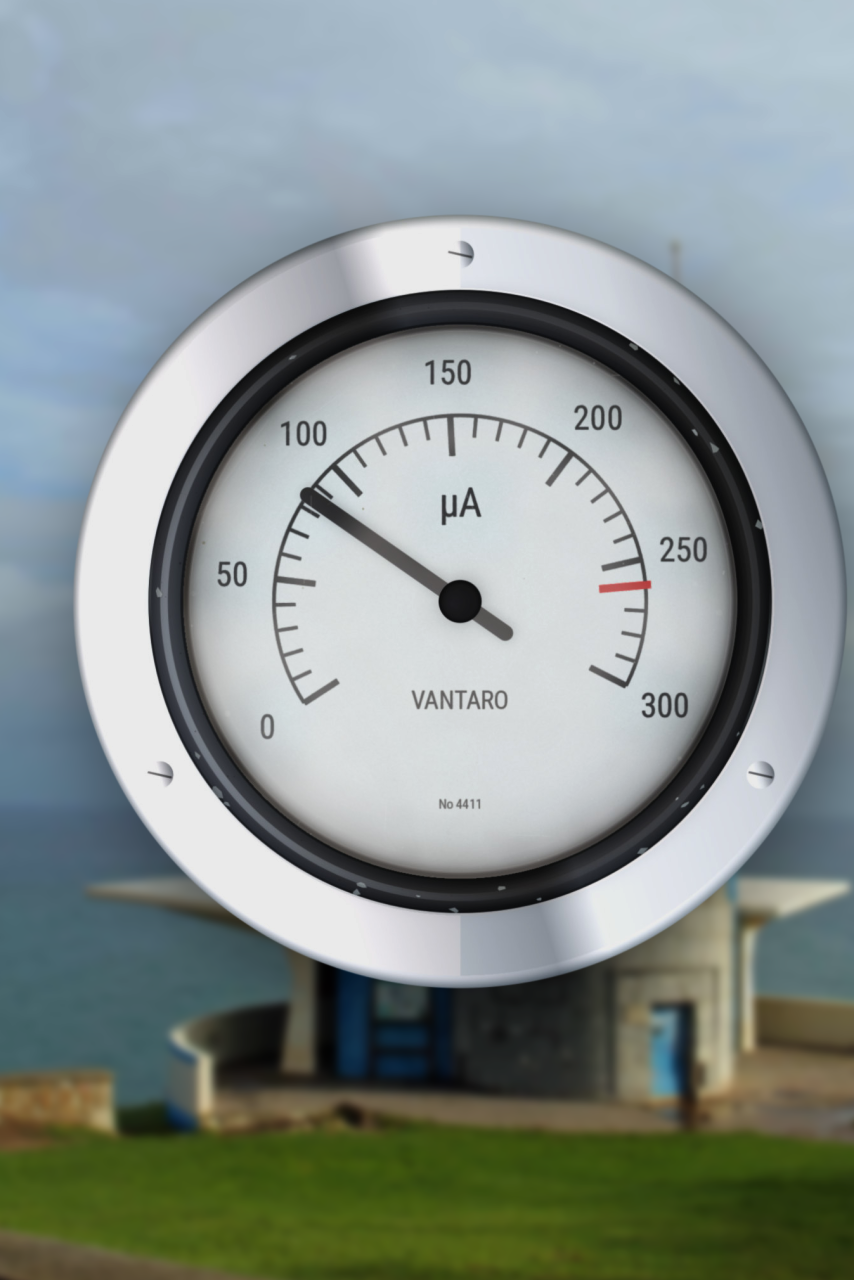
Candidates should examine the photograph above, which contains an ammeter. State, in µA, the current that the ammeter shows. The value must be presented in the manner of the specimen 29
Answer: 85
